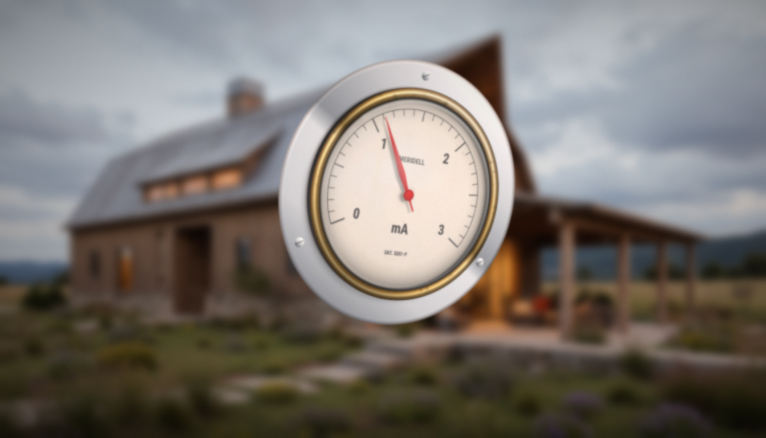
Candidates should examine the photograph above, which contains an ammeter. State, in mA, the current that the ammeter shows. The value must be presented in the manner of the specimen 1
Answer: 1.1
